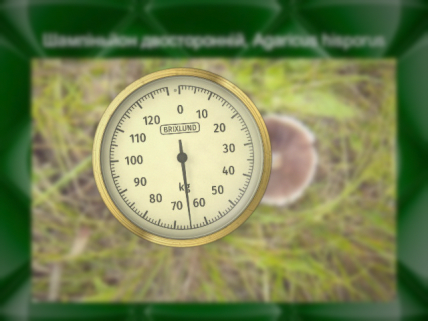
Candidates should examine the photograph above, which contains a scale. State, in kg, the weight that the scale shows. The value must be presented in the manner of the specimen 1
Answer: 65
